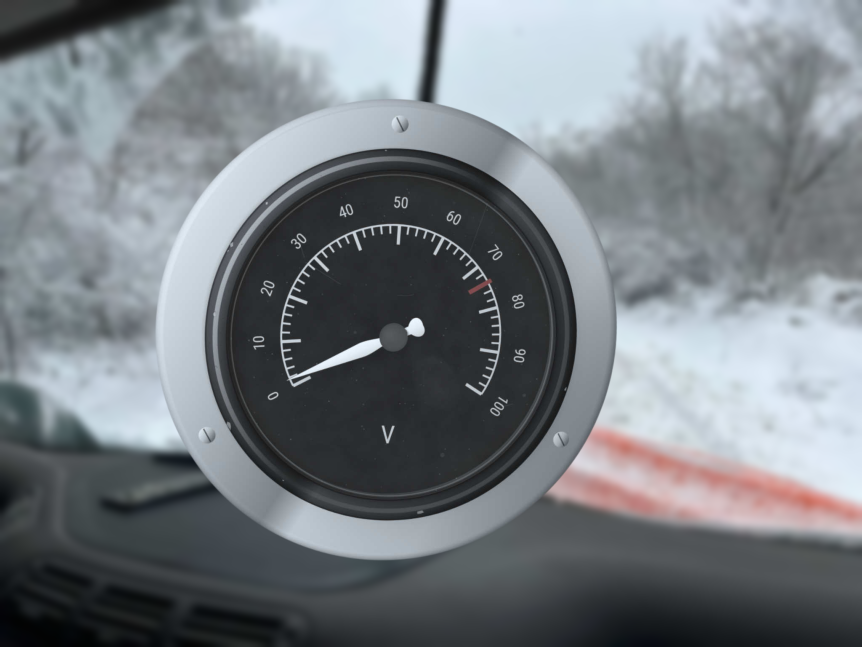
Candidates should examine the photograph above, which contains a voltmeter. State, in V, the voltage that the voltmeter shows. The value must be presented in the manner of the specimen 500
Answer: 2
